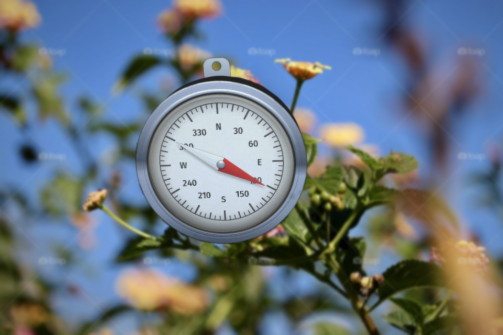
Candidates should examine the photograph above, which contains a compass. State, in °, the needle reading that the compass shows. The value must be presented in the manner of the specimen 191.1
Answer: 120
